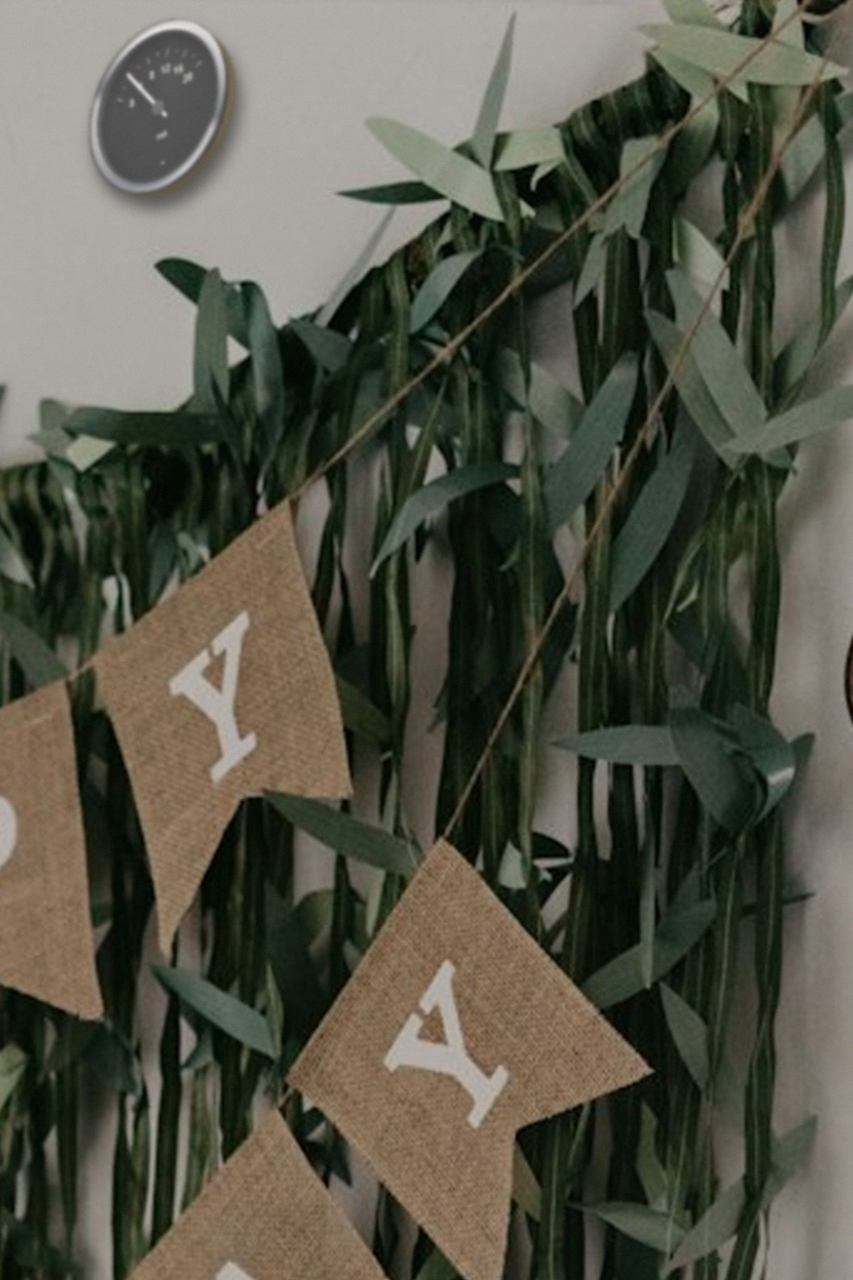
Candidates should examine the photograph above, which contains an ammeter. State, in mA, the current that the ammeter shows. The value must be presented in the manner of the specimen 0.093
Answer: 4
